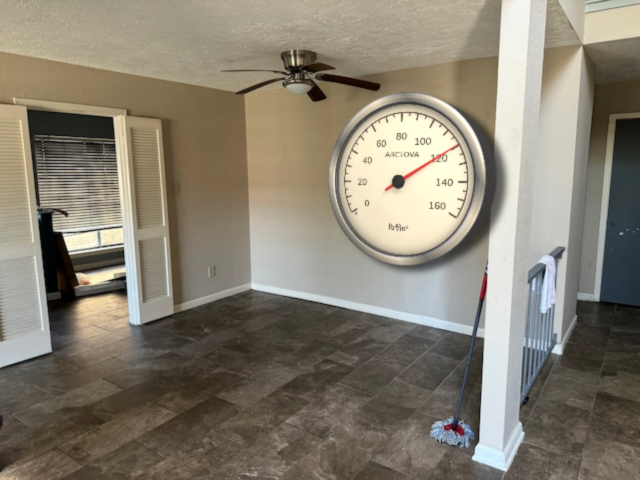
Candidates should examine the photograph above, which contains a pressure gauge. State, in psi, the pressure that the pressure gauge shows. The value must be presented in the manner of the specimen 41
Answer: 120
